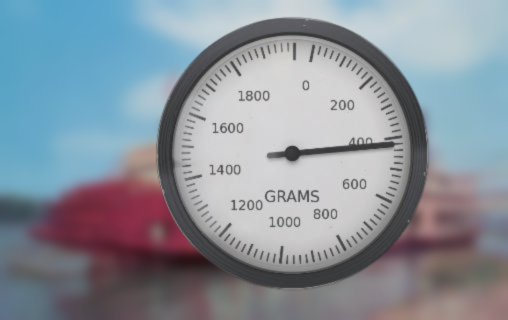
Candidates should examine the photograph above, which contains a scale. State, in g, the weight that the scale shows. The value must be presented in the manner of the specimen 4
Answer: 420
